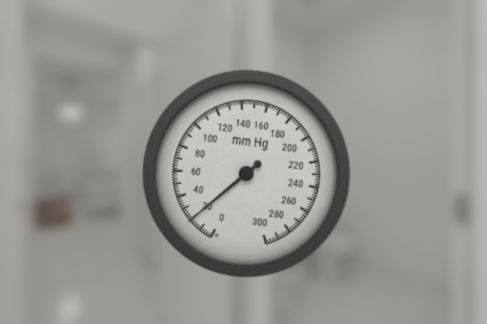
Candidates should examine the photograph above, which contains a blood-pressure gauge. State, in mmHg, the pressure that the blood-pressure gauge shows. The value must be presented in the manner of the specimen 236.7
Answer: 20
